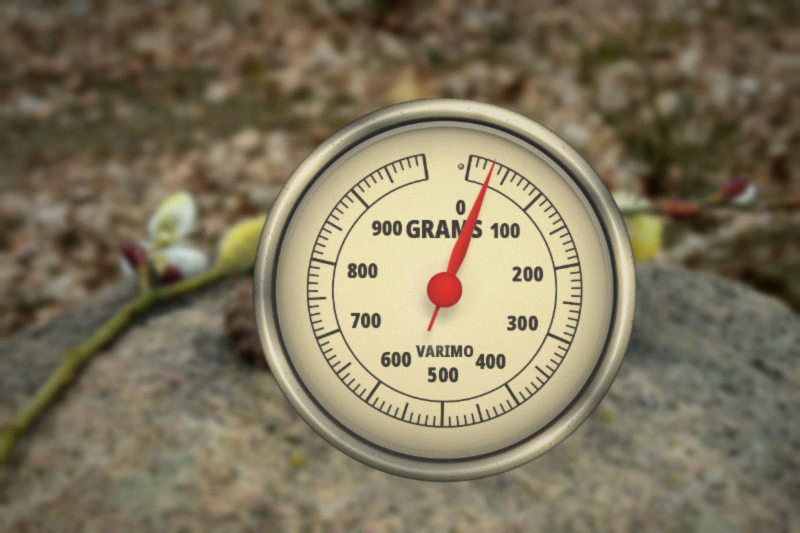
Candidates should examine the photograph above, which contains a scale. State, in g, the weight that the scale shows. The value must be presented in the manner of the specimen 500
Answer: 30
